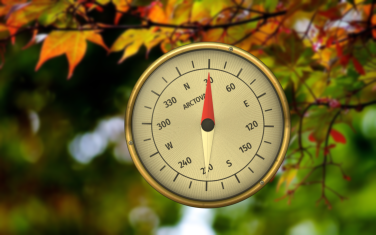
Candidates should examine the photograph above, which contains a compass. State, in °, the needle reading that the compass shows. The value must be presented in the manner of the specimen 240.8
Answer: 30
